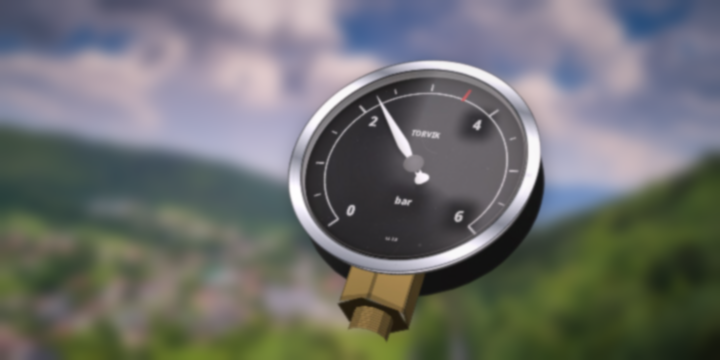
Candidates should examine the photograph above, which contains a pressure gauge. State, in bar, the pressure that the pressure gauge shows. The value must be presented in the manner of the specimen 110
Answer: 2.25
